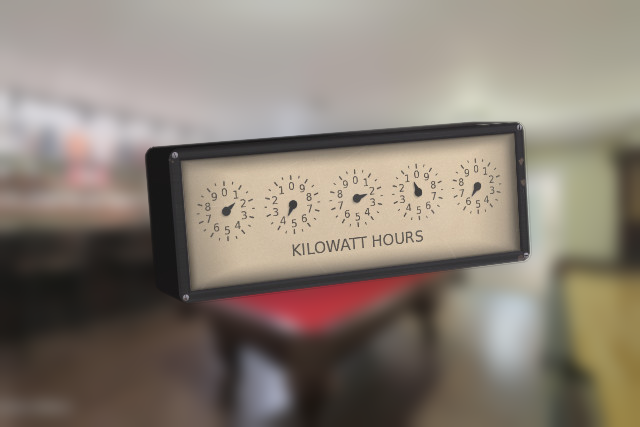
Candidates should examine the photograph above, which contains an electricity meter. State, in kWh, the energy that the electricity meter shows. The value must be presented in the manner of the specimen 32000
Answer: 14206
